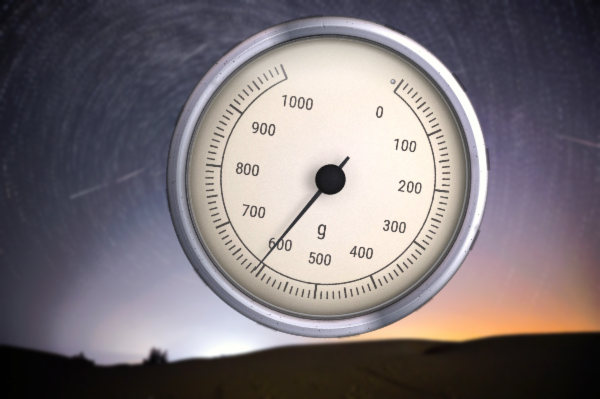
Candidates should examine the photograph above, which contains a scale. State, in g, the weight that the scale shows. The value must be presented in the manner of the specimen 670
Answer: 610
